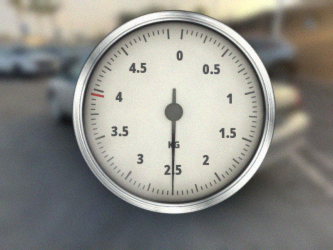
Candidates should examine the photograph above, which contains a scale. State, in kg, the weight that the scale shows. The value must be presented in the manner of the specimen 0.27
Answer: 2.5
